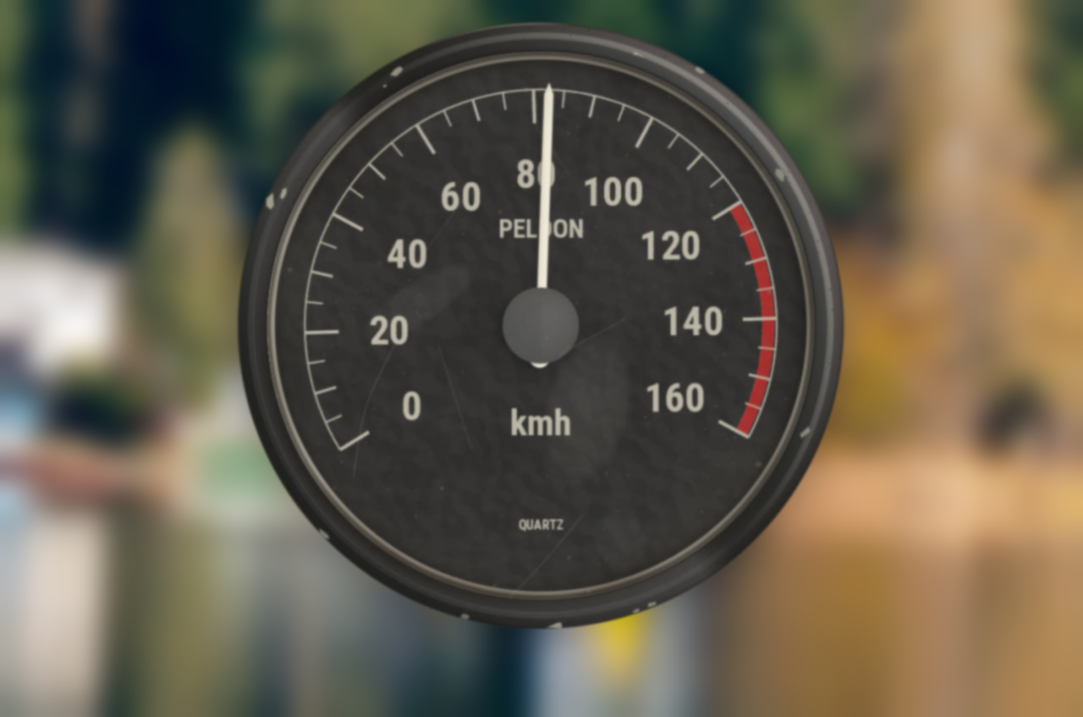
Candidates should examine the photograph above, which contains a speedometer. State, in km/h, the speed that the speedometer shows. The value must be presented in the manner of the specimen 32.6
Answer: 82.5
